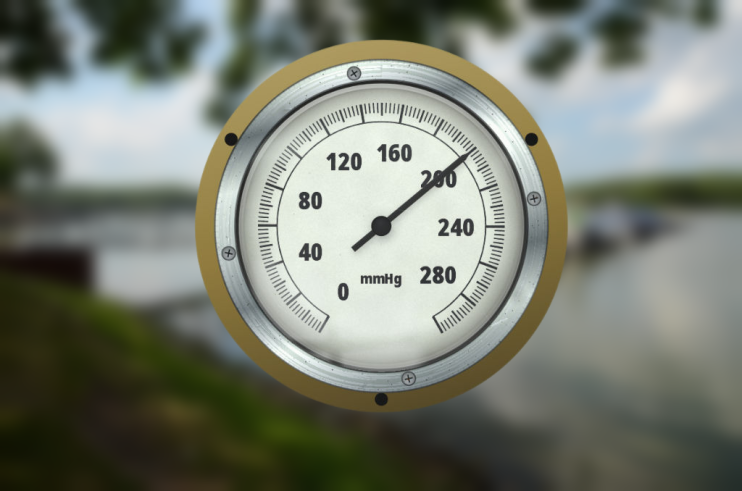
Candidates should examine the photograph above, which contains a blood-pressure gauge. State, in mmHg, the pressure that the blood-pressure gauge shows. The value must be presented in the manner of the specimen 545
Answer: 200
